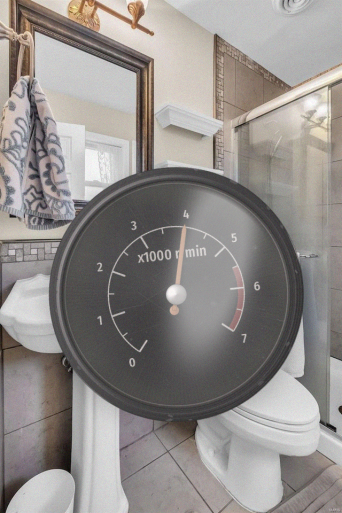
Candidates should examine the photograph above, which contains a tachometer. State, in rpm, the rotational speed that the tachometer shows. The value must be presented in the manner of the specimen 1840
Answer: 4000
